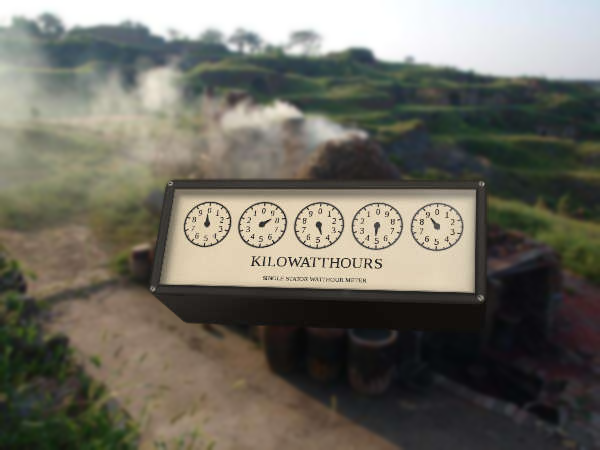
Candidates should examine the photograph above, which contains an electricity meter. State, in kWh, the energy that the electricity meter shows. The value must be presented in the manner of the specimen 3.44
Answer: 98449
